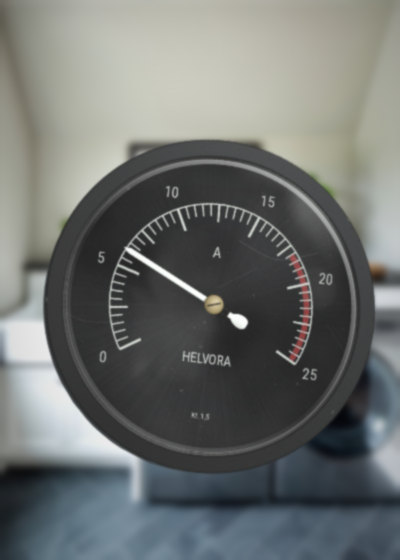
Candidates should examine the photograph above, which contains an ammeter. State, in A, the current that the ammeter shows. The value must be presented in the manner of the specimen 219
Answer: 6
